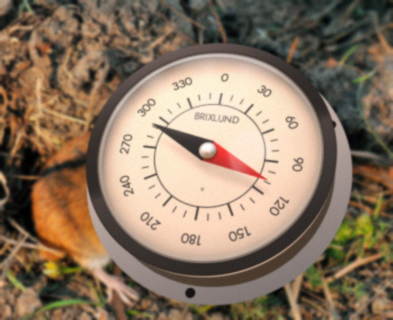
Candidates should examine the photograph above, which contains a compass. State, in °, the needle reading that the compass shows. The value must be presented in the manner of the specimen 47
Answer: 110
